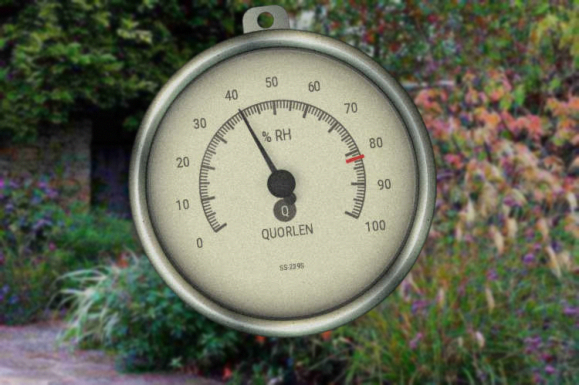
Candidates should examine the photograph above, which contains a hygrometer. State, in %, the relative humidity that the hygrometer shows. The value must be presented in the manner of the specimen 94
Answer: 40
